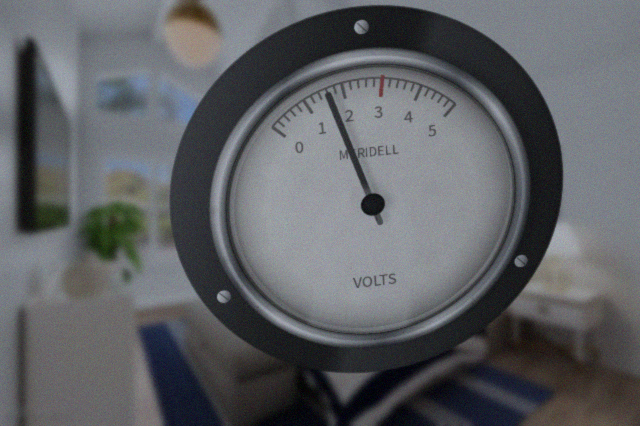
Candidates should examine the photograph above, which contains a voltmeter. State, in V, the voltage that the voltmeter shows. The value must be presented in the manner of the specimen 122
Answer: 1.6
